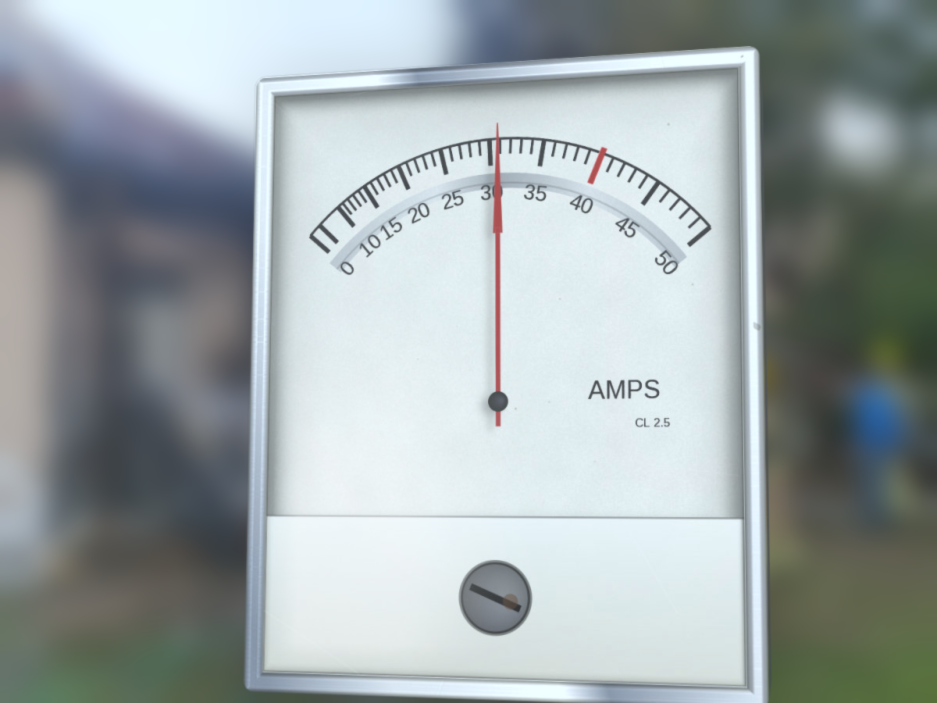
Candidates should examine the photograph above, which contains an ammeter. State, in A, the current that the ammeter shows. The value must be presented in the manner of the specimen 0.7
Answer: 31
